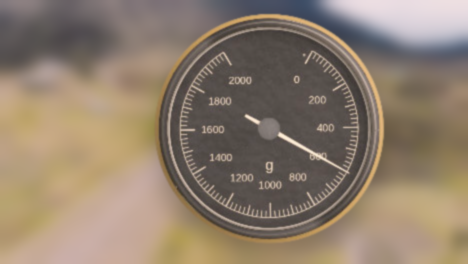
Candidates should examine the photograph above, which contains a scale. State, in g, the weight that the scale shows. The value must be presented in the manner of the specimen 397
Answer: 600
